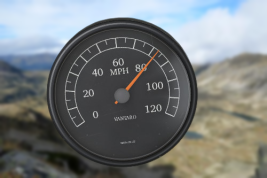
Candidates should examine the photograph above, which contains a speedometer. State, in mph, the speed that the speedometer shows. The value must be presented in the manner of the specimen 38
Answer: 82.5
